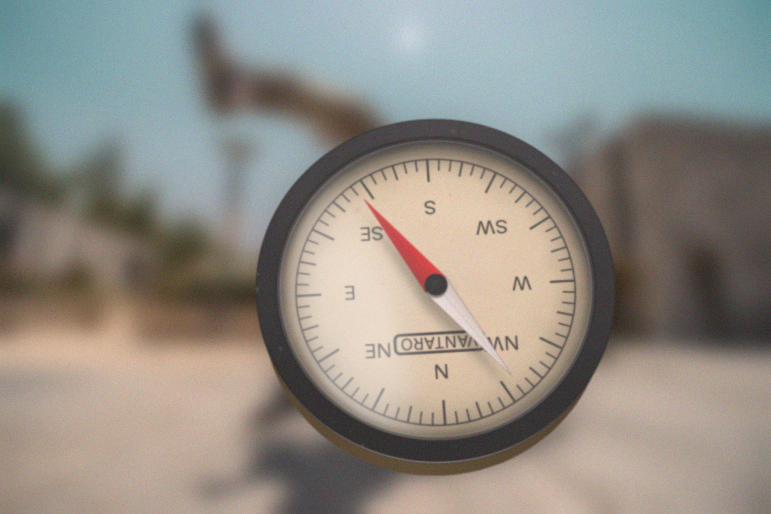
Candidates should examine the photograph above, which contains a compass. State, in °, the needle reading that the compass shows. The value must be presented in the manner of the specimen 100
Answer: 145
